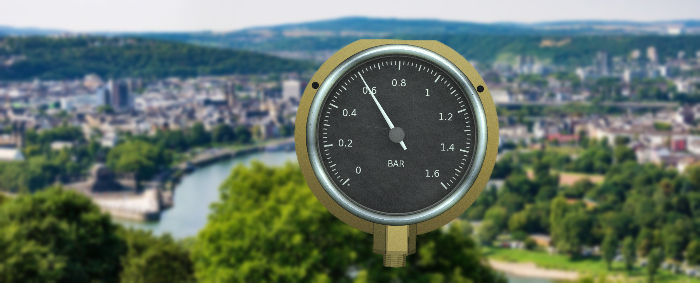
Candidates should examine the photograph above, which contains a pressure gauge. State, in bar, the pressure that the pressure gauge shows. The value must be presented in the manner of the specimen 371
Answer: 0.6
